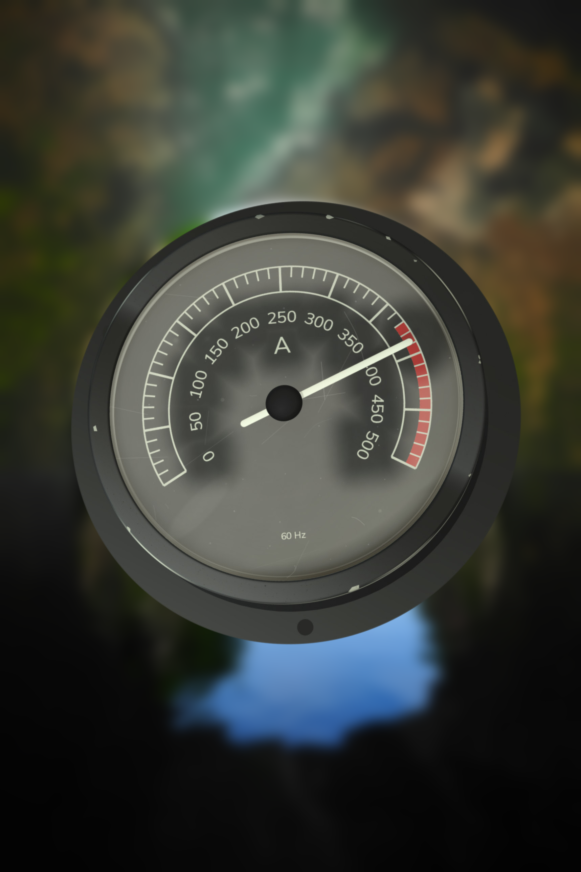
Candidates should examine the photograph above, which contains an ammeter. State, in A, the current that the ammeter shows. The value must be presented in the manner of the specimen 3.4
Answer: 390
